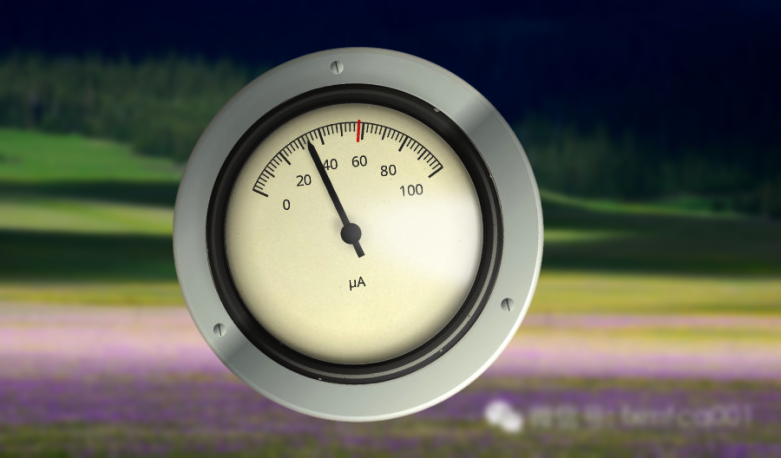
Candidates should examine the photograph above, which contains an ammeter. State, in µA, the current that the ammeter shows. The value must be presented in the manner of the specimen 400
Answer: 34
